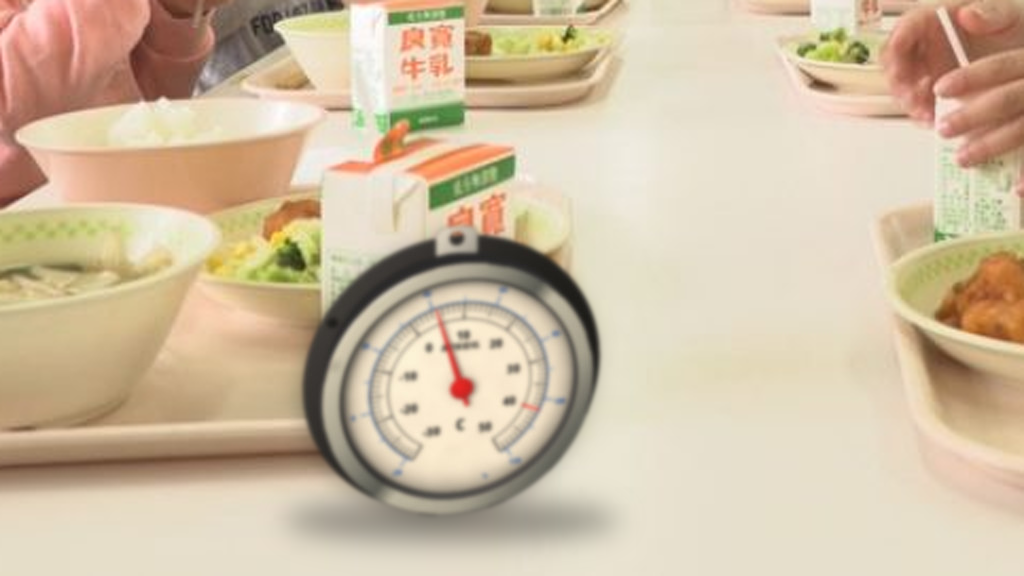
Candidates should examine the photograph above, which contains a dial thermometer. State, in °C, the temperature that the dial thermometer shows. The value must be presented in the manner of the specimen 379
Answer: 5
